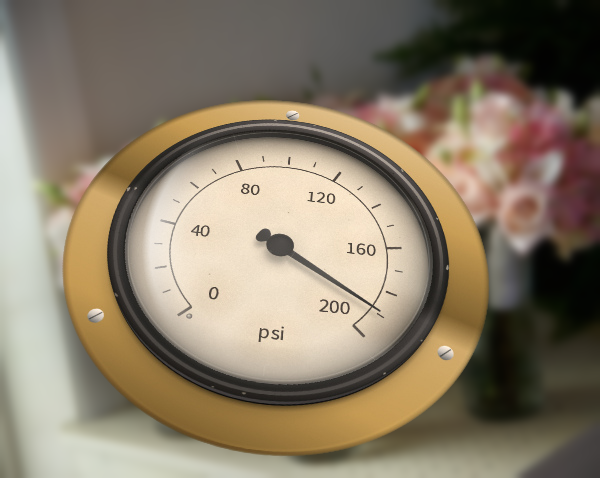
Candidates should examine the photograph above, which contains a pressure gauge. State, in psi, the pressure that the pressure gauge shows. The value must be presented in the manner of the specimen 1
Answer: 190
